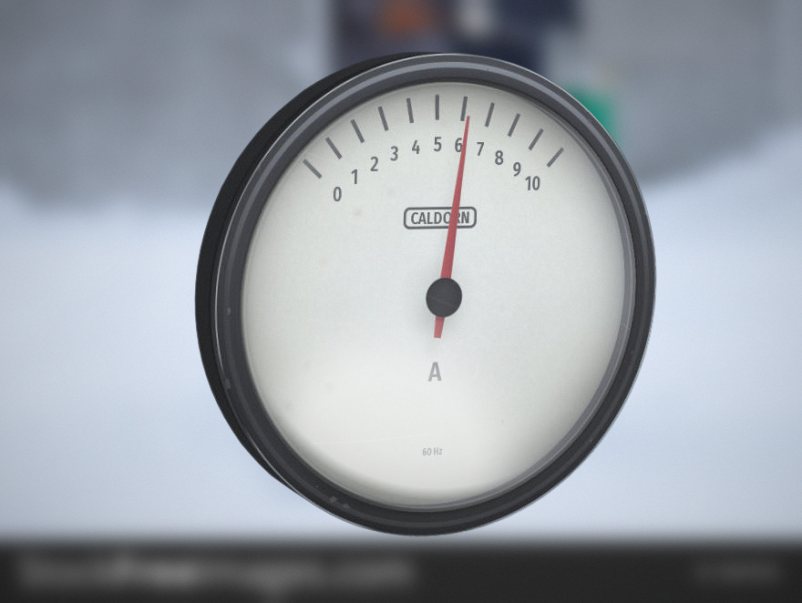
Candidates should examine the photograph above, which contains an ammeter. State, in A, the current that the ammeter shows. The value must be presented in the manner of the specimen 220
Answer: 6
